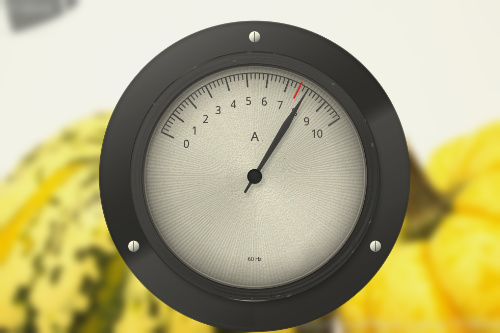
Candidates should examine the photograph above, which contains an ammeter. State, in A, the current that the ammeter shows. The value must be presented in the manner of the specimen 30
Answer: 8
